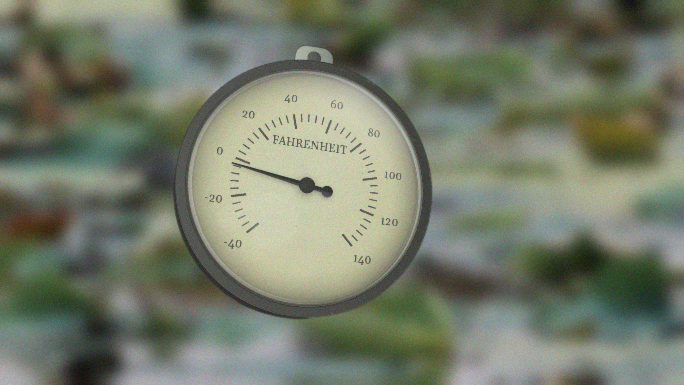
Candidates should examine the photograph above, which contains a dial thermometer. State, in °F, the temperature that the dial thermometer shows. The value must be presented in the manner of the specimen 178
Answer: -4
